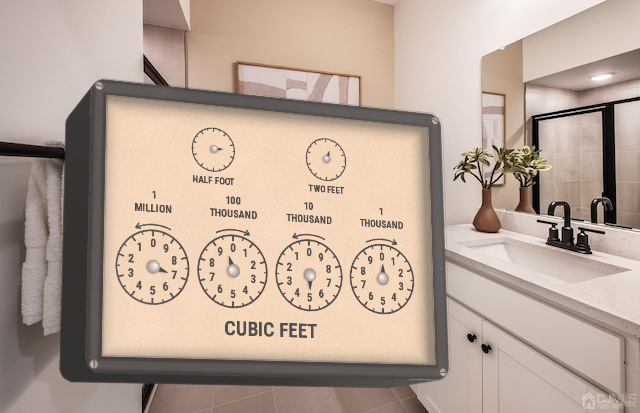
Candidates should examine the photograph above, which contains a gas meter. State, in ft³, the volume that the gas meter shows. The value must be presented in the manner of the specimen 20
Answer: 695000
